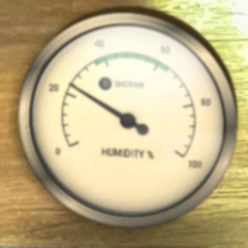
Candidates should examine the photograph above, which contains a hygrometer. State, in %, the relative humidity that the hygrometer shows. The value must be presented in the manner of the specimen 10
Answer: 24
